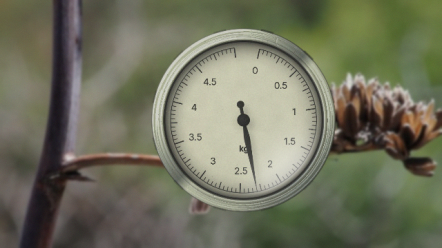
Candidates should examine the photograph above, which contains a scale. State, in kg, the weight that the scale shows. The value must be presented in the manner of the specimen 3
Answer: 2.3
